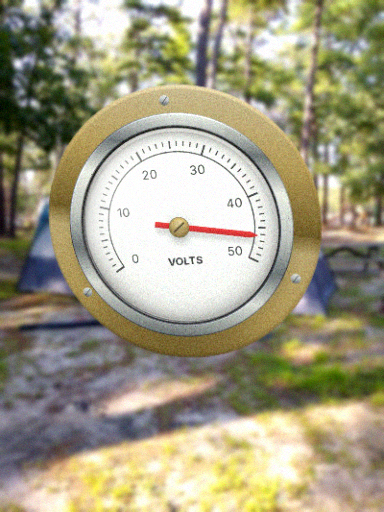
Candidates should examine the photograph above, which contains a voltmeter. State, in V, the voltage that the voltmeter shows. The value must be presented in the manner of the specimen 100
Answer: 46
